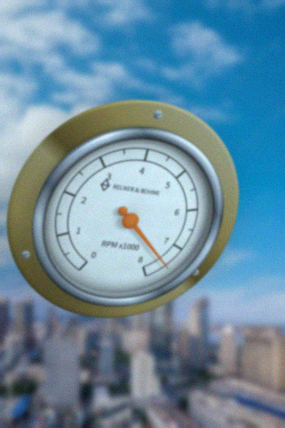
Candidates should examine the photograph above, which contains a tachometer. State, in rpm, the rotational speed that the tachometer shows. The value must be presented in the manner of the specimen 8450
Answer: 7500
